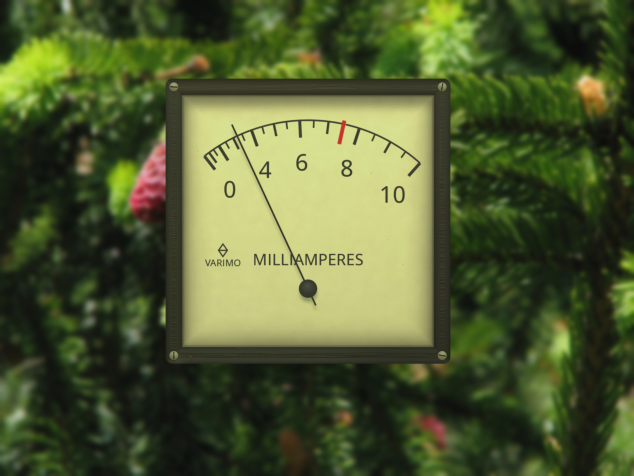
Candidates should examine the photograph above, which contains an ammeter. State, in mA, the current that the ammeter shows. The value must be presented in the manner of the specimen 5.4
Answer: 3.25
